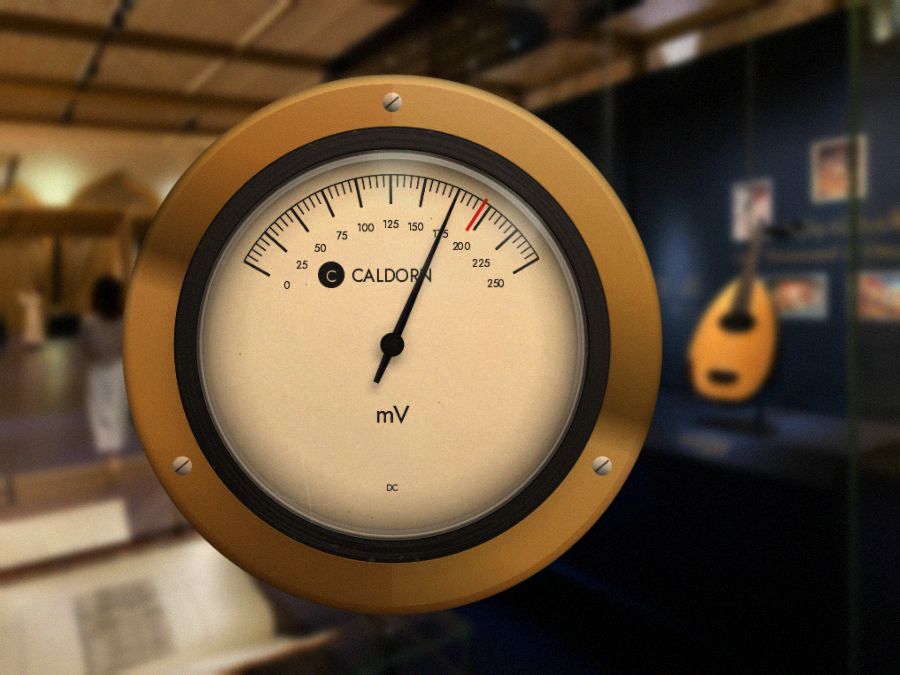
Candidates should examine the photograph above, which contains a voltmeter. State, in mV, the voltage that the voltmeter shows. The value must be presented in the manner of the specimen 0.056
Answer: 175
